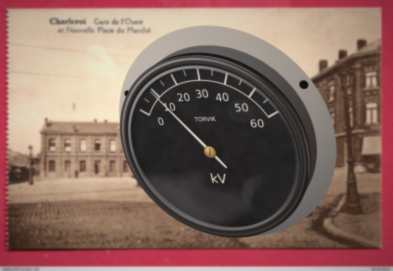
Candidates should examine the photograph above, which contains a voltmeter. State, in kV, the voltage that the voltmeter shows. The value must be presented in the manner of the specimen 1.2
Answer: 10
